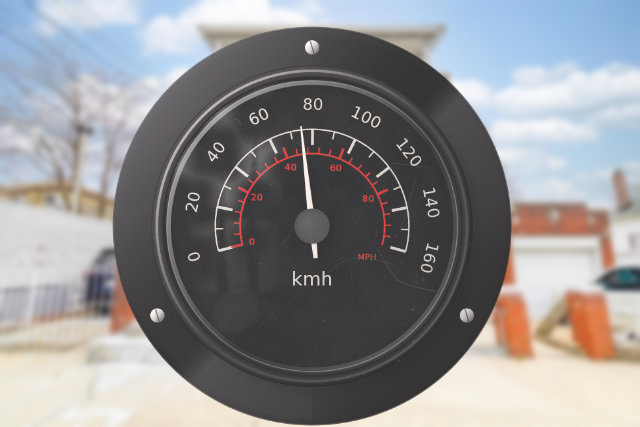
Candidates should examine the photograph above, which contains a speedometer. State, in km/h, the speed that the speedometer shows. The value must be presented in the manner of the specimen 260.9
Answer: 75
